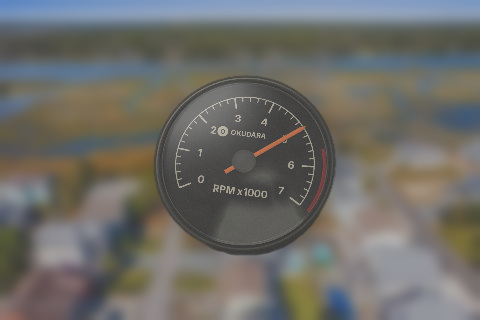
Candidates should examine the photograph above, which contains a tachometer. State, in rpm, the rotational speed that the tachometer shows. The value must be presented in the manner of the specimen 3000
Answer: 5000
